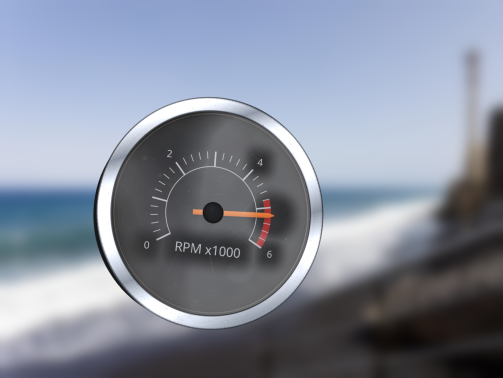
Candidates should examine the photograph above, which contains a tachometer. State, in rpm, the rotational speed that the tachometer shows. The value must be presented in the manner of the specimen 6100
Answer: 5200
